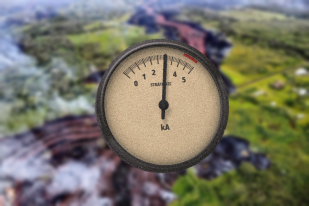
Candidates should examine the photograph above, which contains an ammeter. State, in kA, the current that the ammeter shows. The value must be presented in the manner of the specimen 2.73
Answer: 3
